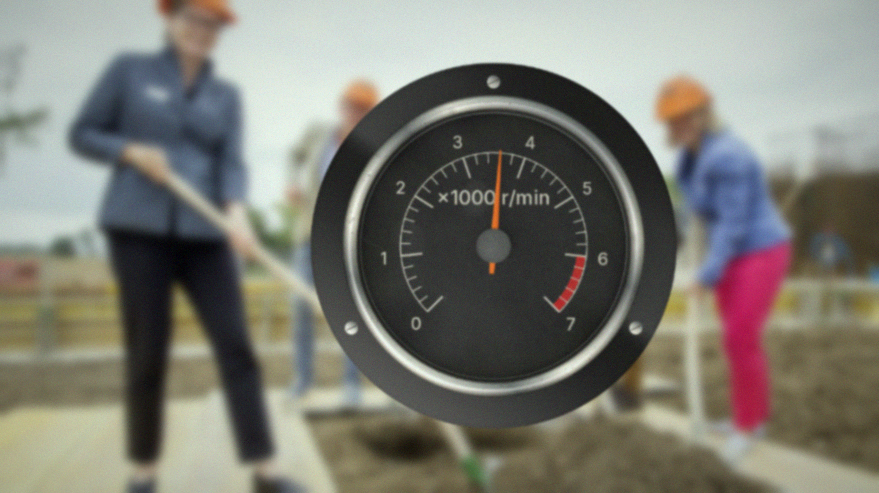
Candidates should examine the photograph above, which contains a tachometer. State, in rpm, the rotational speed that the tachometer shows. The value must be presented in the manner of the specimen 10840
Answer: 3600
